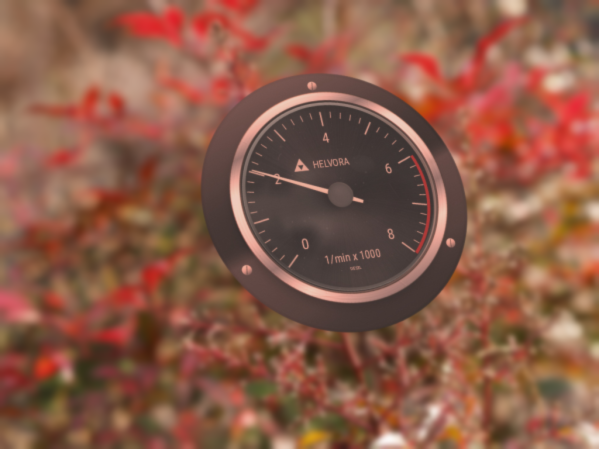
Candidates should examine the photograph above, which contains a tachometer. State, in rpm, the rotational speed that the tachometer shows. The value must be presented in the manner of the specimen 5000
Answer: 2000
